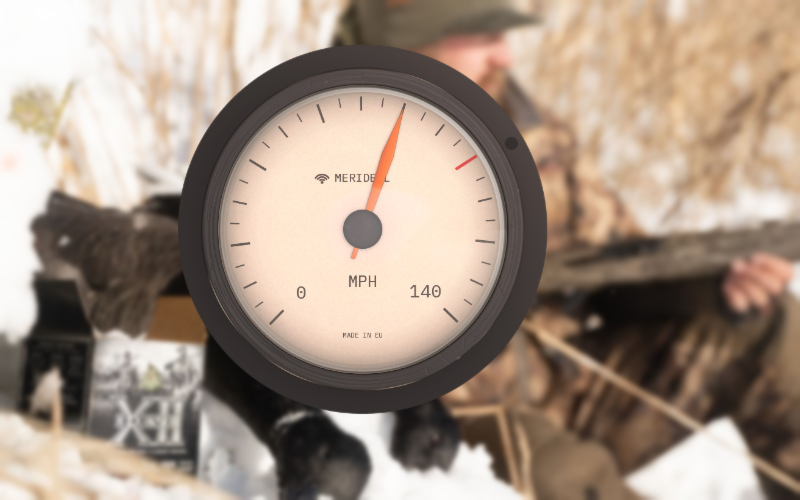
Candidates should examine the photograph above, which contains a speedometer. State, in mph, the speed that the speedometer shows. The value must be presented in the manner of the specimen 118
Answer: 80
